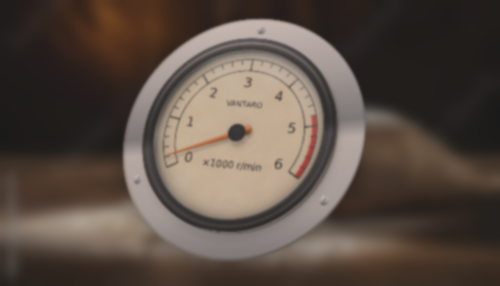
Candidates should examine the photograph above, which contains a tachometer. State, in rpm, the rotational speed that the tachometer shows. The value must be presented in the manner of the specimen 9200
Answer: 200
